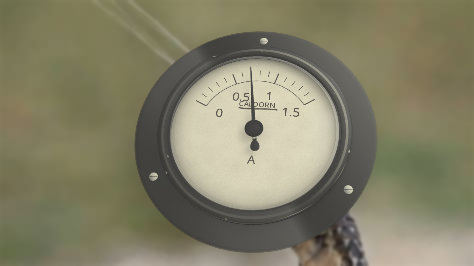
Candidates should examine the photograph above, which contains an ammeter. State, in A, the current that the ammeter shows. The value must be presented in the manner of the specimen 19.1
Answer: 0.7
